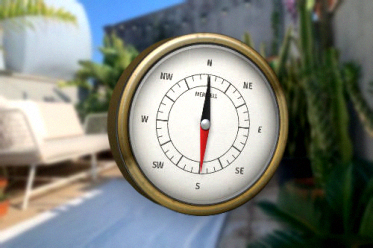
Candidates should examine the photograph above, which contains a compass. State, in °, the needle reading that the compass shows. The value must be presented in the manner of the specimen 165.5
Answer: 180
